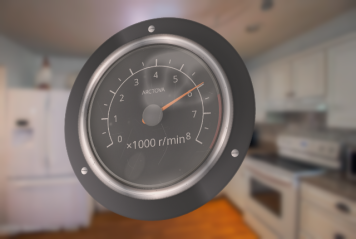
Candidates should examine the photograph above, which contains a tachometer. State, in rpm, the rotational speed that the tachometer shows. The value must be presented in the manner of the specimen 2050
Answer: 6000
